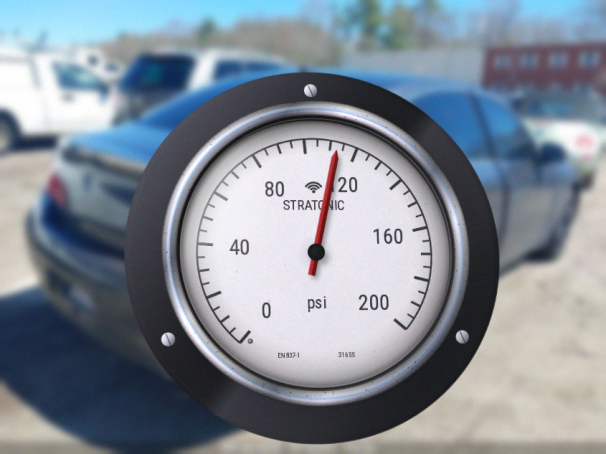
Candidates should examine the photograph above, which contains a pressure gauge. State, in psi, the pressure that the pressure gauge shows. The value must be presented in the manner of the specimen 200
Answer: 112.5
